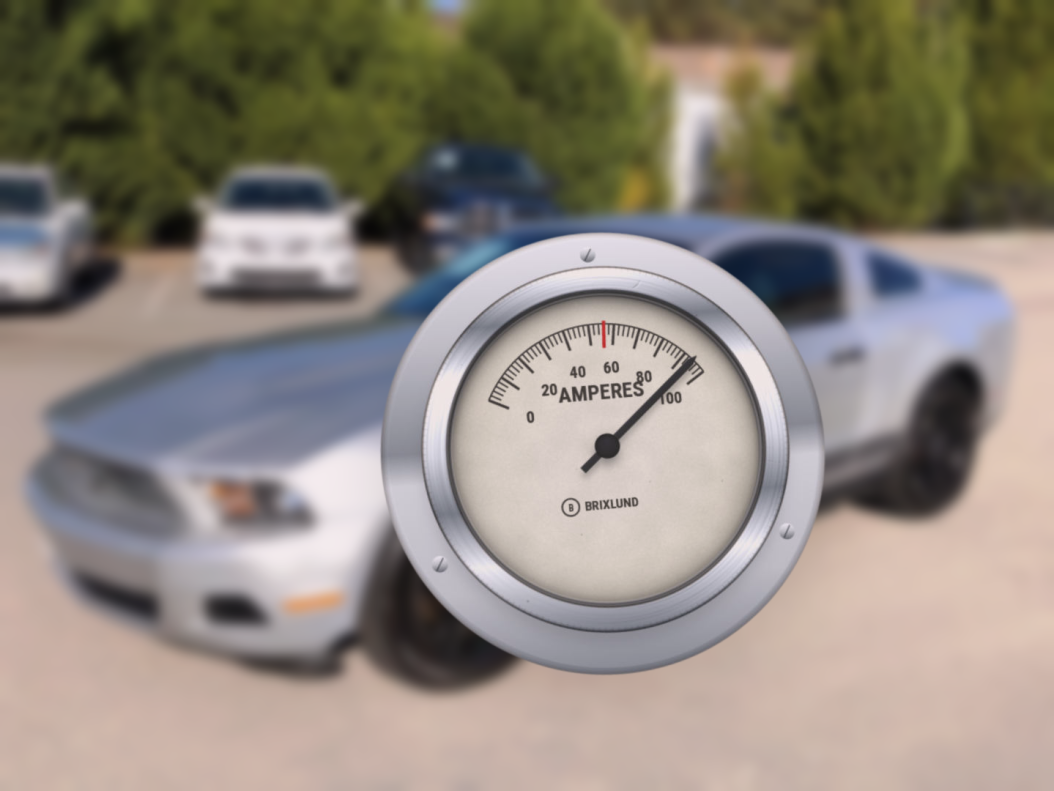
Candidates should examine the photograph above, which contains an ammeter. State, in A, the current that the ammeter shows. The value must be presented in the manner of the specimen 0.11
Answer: 94
